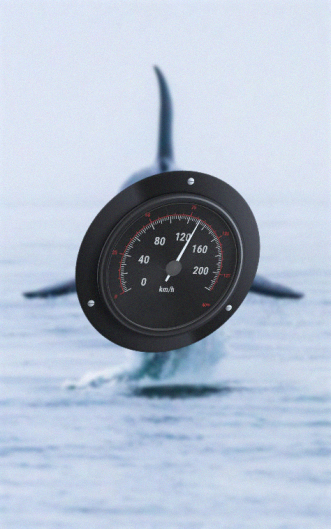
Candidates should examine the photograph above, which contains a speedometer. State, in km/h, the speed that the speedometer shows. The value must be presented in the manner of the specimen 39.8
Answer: 130
